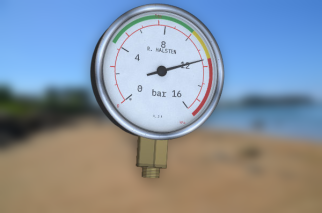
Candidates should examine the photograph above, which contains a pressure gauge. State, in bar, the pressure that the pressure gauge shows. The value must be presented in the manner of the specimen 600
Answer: 12
